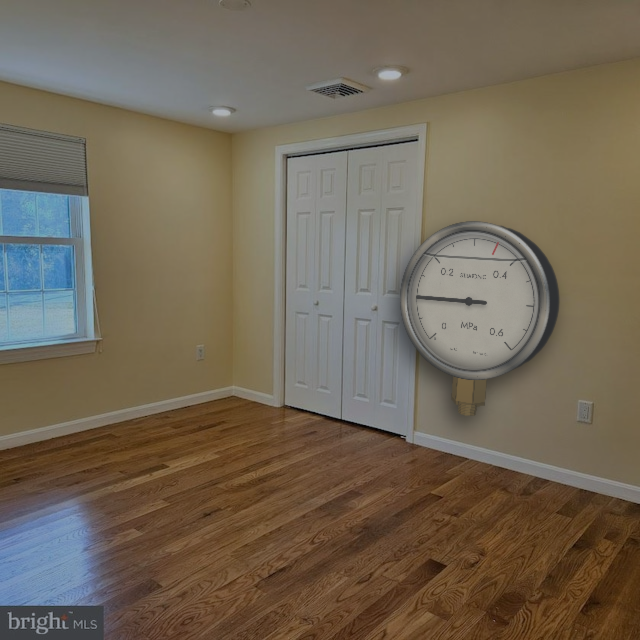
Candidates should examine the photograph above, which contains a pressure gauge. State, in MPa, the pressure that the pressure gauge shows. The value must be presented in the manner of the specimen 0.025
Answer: 0.1
